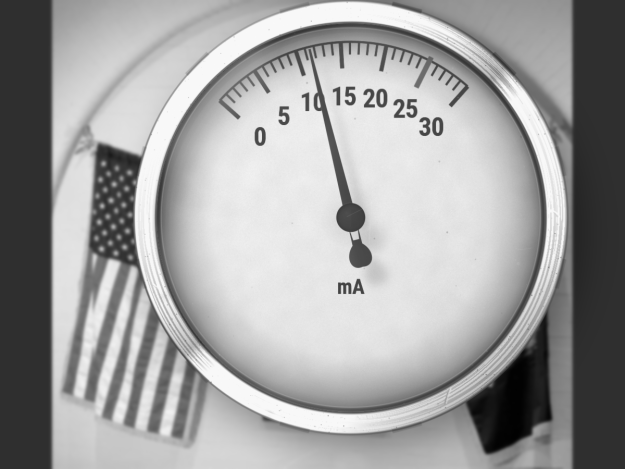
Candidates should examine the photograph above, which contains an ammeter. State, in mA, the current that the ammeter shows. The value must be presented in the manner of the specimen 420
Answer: 11.5
